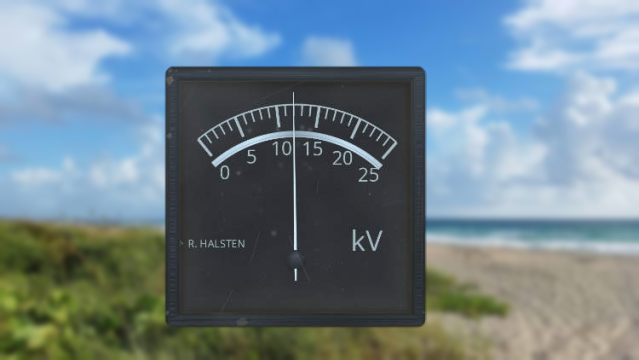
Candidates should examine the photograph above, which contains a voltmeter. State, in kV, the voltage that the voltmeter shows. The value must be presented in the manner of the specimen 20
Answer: 12
